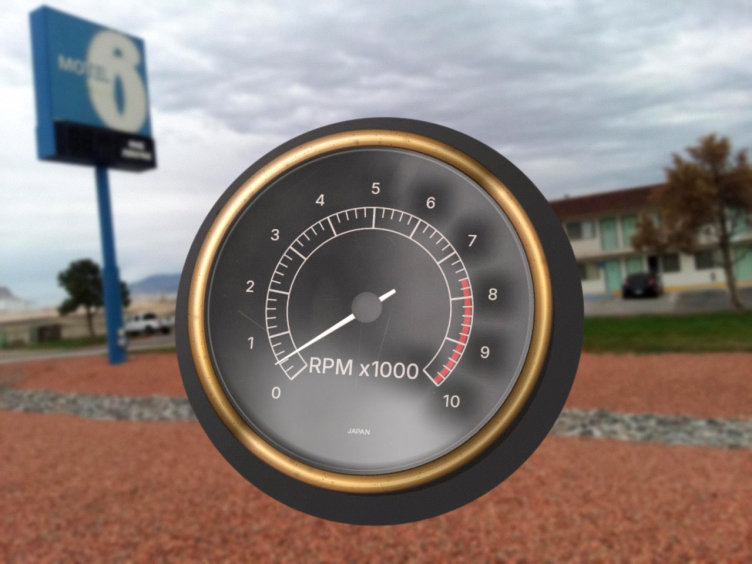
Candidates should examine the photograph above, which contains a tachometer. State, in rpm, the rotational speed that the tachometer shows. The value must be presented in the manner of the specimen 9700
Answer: 400
